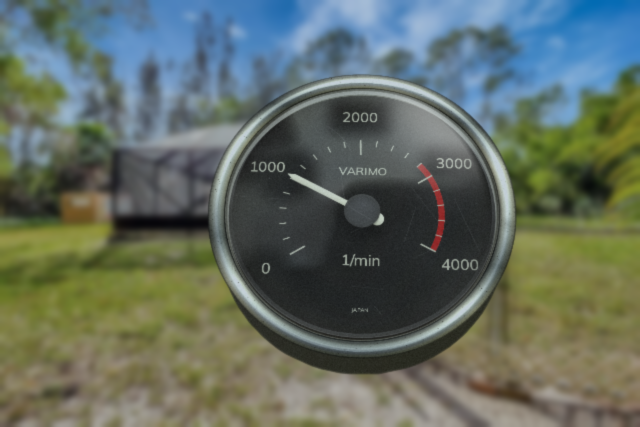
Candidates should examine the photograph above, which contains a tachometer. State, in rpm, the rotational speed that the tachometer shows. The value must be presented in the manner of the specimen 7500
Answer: 1000
